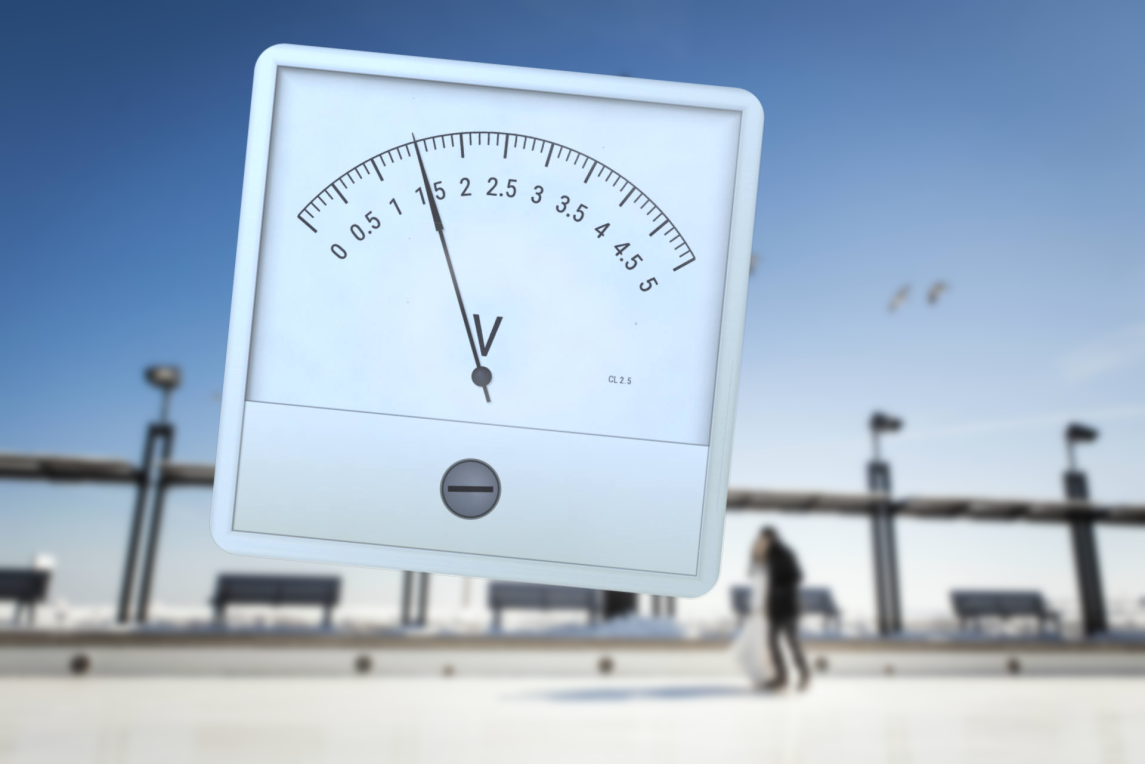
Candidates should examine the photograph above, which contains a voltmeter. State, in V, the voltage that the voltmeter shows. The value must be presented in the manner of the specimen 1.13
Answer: 1.5
